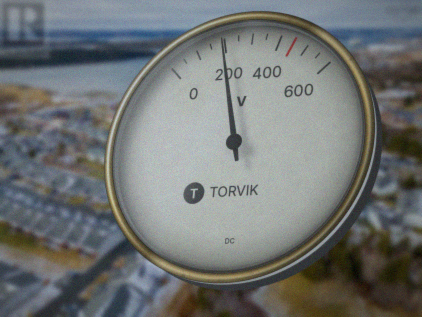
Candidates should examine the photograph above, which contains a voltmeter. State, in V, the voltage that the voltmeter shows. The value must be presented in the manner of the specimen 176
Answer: 200
